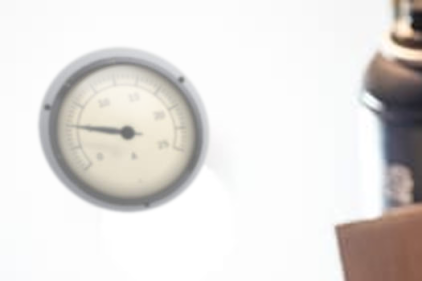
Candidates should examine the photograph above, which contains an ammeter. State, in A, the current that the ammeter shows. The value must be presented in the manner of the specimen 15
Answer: 5
